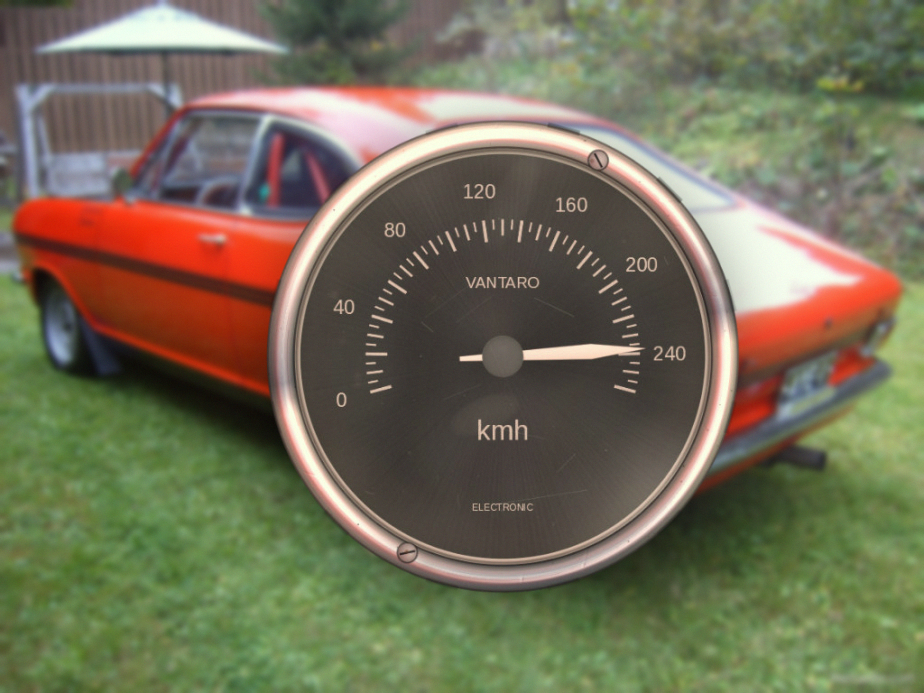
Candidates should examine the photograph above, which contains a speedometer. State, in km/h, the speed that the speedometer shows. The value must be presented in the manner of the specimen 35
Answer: 237.5
